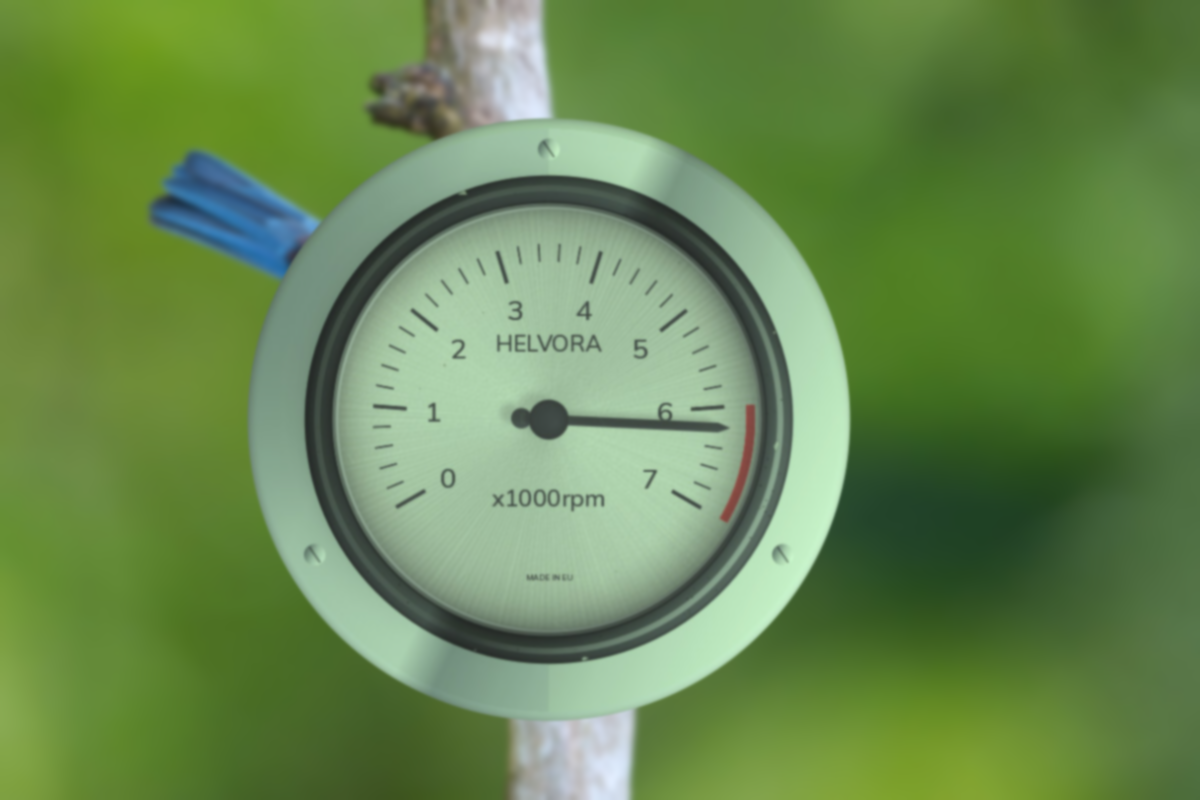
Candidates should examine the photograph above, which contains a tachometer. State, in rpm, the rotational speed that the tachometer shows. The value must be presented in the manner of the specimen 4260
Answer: 6200
